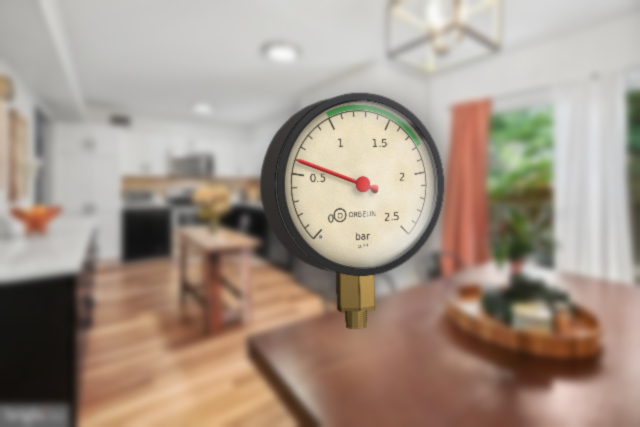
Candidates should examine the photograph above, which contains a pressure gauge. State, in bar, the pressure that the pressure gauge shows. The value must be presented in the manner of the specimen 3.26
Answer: 0.6
